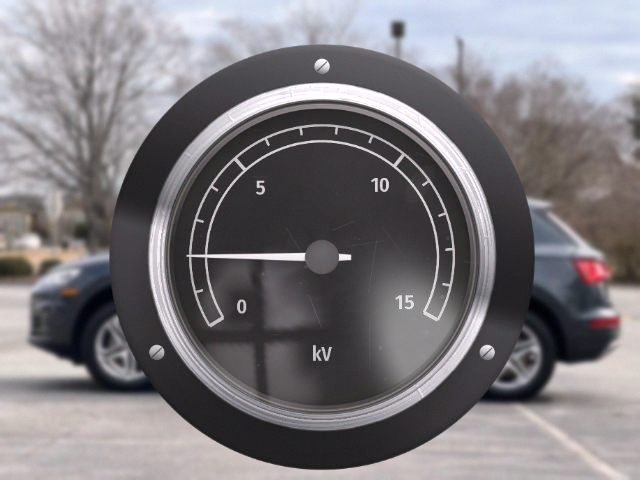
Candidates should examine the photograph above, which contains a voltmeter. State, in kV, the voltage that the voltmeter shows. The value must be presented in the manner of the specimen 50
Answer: 2
